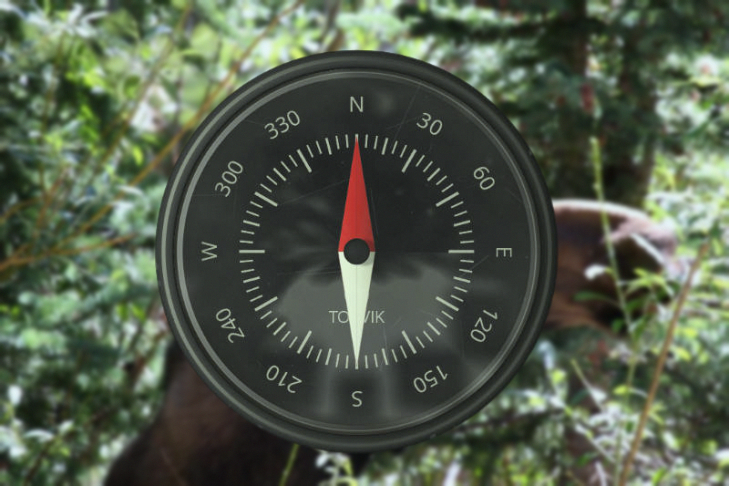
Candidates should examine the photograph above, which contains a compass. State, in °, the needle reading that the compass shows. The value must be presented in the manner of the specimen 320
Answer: 0
